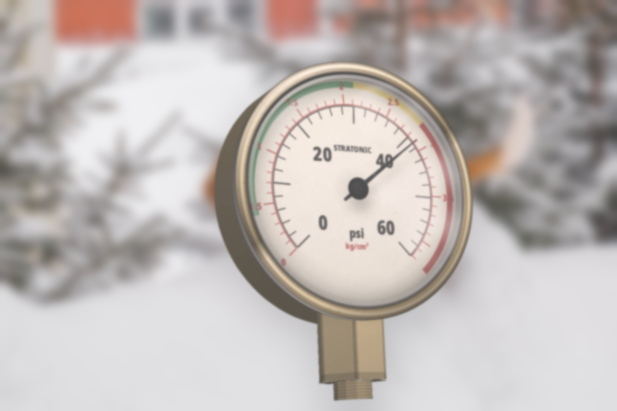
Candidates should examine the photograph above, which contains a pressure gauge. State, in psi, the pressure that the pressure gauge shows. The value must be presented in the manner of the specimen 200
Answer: 41
